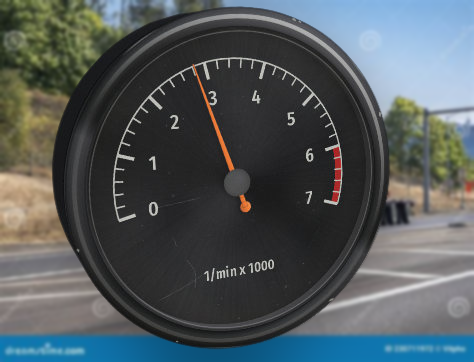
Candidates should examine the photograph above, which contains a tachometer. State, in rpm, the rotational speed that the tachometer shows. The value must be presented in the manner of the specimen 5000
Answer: 2800
